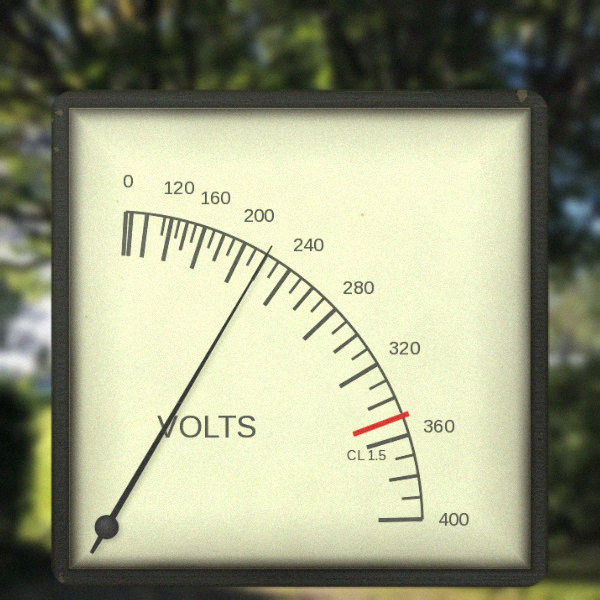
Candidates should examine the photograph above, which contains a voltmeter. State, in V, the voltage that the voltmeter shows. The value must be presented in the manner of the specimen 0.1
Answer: 220
